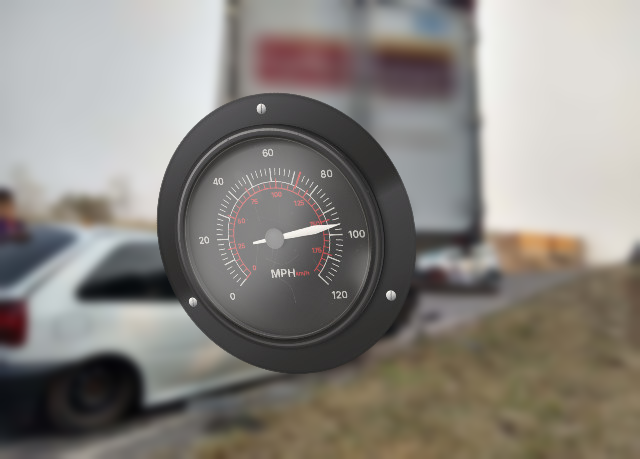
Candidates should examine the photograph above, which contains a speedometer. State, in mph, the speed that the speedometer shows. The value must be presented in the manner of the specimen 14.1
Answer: 96
